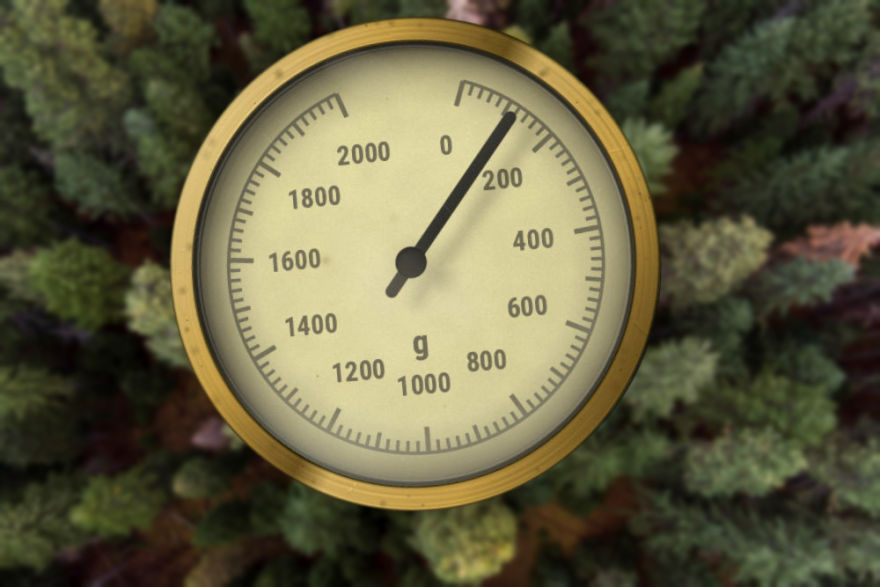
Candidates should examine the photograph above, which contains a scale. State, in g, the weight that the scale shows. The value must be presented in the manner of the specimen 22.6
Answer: 120
